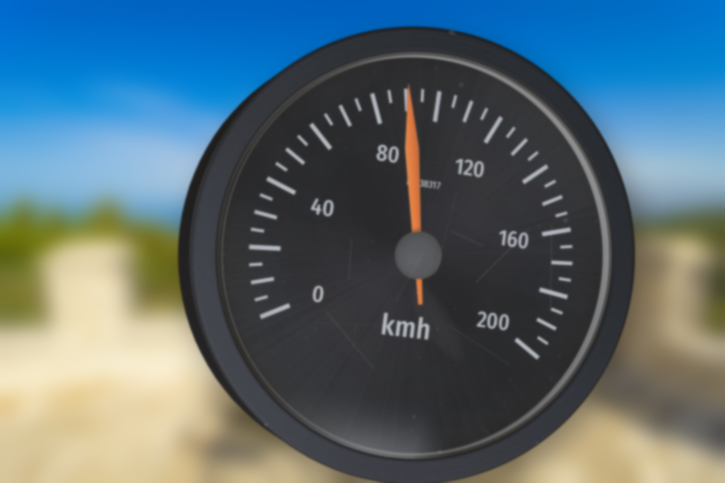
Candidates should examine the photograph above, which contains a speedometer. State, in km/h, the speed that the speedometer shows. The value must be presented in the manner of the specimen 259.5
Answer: 90
